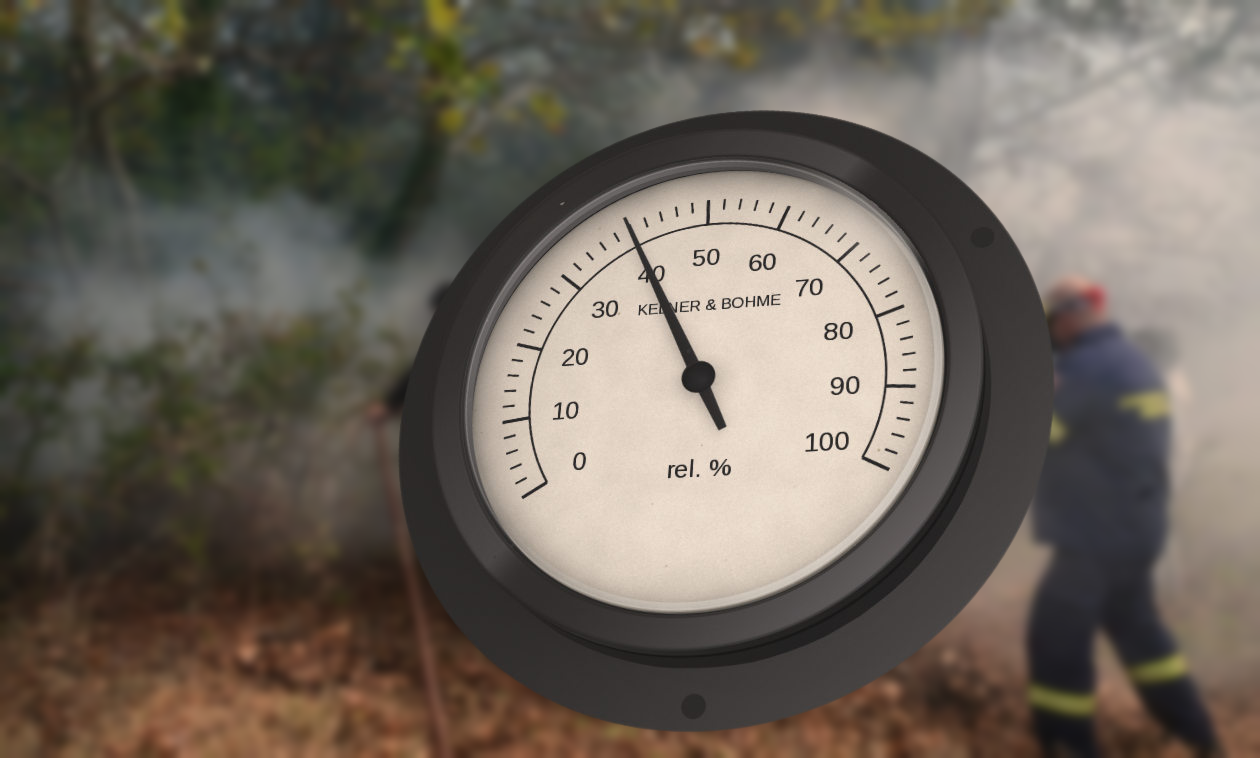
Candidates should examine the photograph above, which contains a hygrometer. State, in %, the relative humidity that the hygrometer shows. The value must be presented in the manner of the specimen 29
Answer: 40
